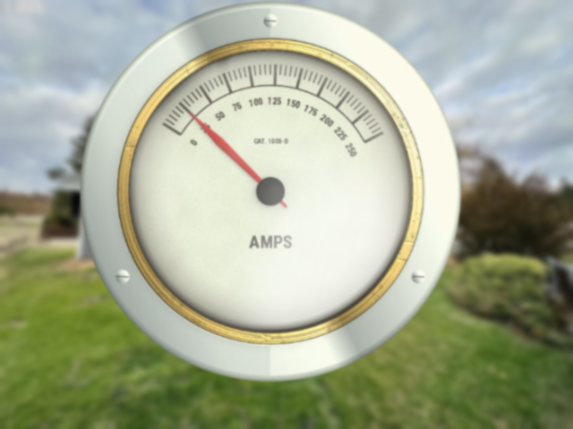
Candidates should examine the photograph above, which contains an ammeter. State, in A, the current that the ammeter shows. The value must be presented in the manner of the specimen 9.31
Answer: 25
